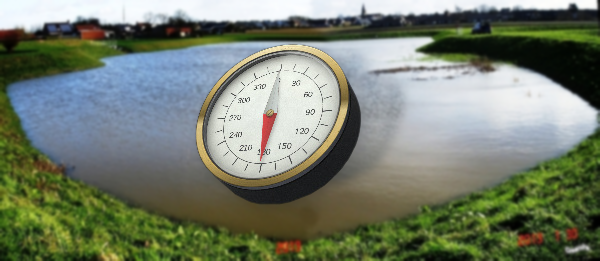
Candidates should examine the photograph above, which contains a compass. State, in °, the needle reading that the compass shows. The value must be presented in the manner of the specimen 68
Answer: 180
